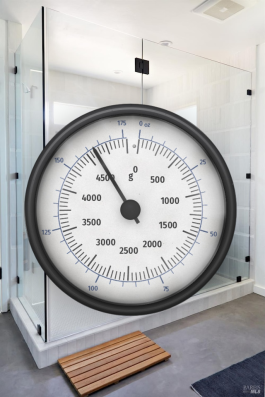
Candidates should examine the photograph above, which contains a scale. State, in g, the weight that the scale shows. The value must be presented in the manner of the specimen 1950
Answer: 4600
